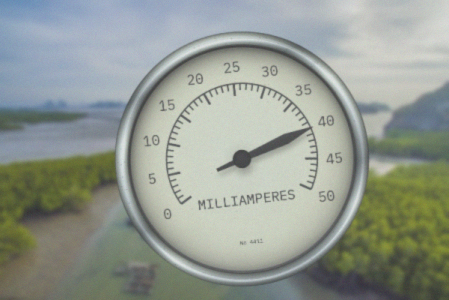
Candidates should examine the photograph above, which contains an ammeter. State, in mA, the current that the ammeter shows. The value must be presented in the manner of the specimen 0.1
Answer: 40
